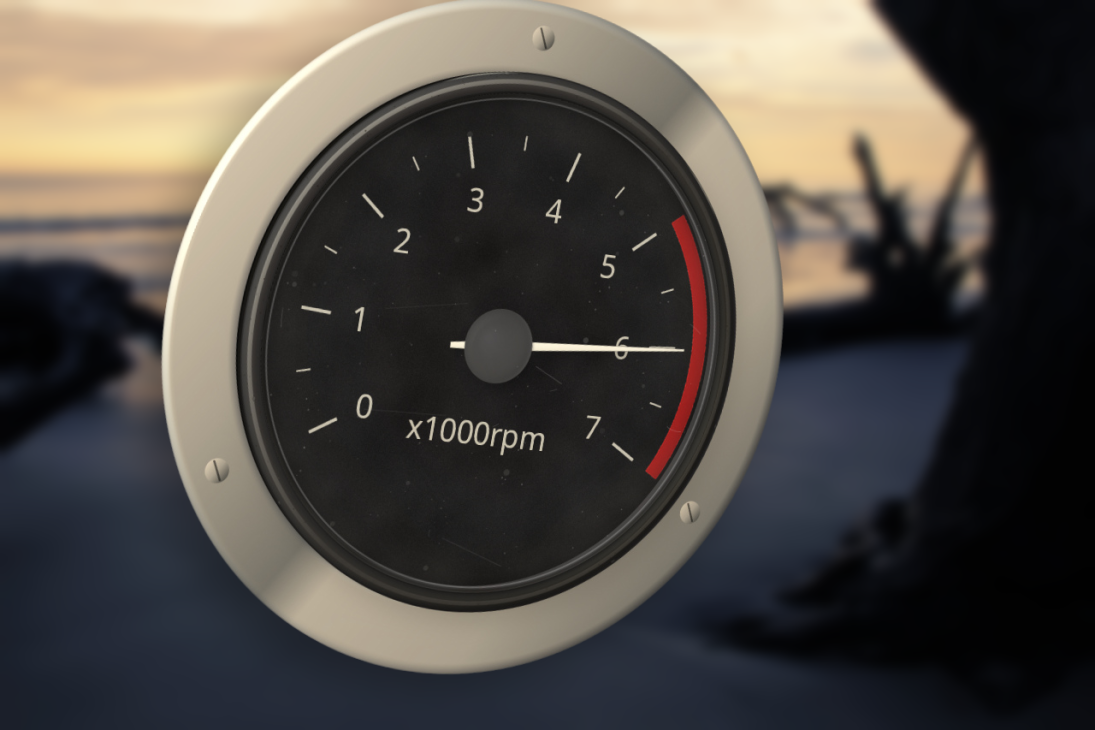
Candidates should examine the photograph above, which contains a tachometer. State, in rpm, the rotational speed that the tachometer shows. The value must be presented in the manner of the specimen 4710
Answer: 6000
